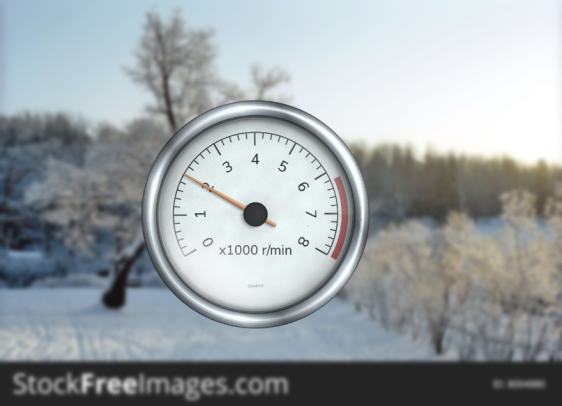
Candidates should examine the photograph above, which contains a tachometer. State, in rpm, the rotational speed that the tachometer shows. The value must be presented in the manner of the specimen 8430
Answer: 2000
